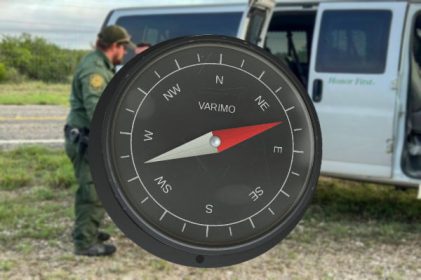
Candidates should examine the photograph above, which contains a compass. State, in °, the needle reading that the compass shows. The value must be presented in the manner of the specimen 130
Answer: 67.5
